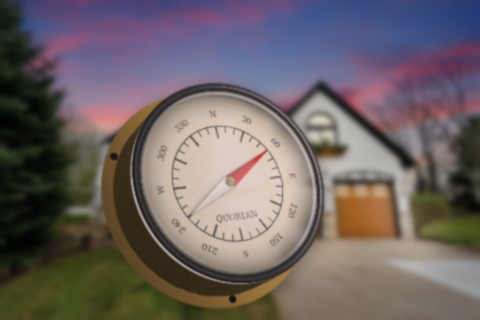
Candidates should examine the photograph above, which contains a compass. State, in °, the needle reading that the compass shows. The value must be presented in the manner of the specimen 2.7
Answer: 60
